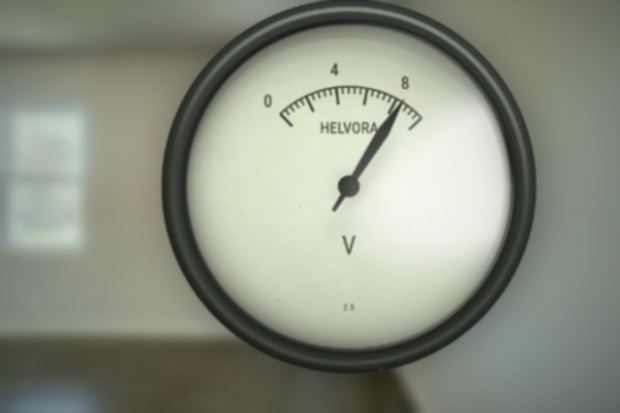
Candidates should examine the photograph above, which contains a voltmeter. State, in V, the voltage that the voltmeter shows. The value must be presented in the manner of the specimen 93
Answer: 8.4
